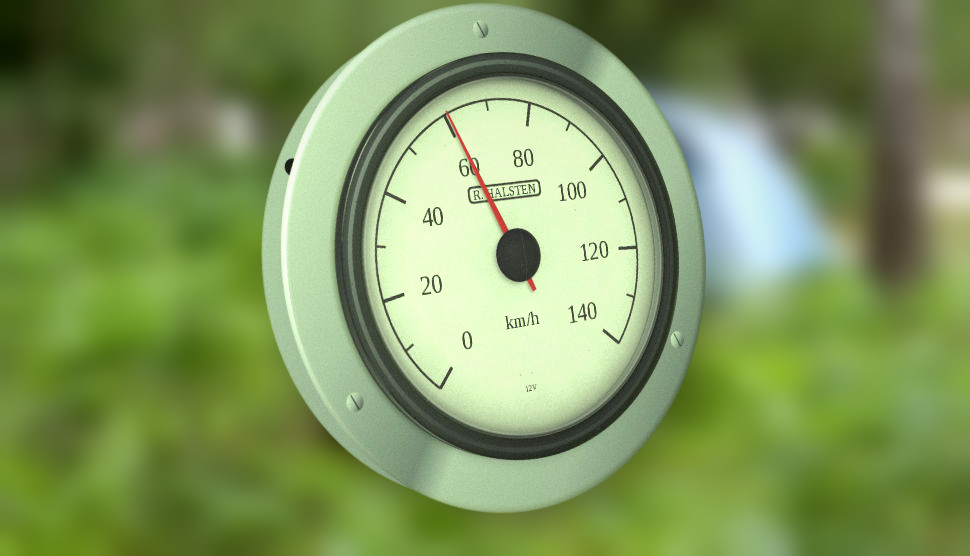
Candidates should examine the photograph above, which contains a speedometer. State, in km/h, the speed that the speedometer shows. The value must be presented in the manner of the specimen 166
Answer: 60
